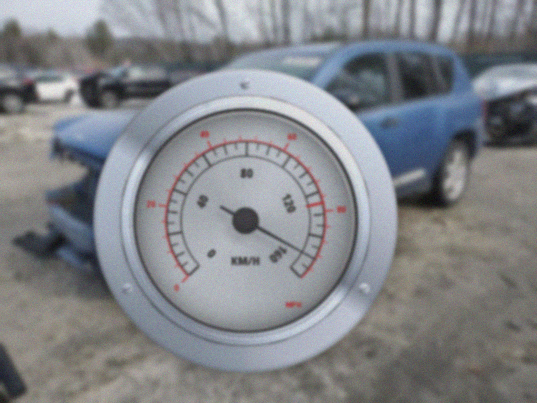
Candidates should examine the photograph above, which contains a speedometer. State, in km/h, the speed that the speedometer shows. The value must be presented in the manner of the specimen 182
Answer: 150
